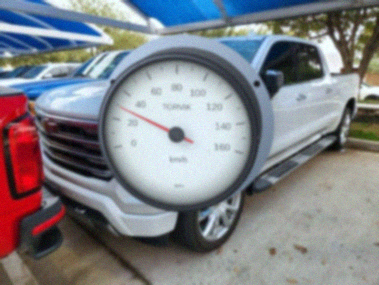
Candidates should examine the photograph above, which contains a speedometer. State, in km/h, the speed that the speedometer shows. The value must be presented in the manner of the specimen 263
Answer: 30
